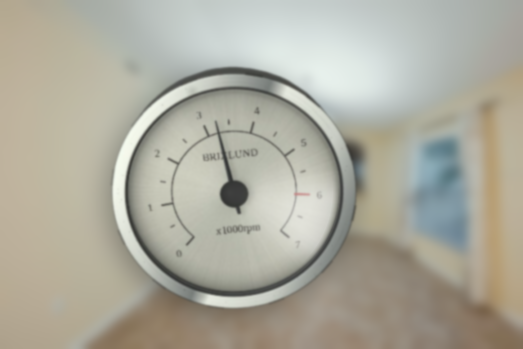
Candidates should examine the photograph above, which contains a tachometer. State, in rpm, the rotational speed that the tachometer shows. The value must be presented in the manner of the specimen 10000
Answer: 3250
